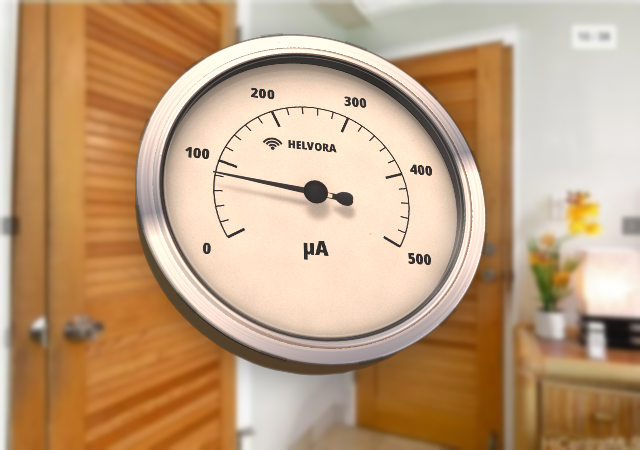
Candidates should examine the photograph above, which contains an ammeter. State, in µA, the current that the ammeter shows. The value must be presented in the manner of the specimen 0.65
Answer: 80
